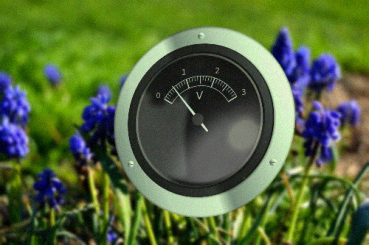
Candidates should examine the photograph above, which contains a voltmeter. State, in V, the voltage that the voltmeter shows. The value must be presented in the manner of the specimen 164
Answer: 0.5
